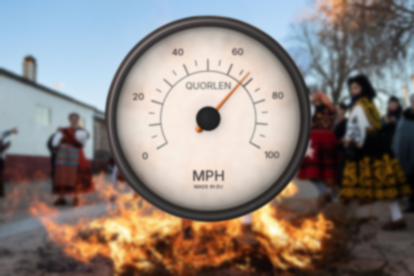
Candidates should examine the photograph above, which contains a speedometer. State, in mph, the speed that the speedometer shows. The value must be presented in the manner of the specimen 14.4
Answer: 67.5
